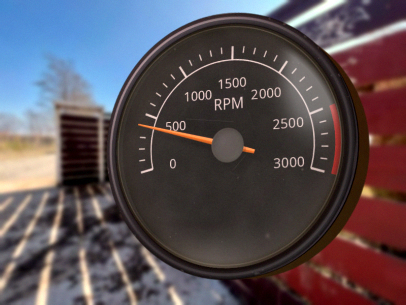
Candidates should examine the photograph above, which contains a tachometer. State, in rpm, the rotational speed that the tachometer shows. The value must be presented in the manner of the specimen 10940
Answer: 400
